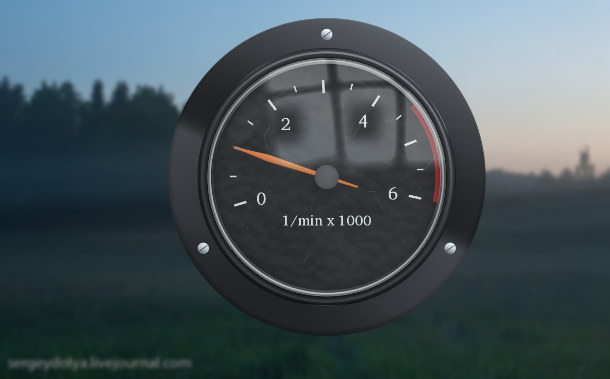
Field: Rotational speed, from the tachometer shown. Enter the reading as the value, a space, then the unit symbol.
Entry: 1000 rpm
